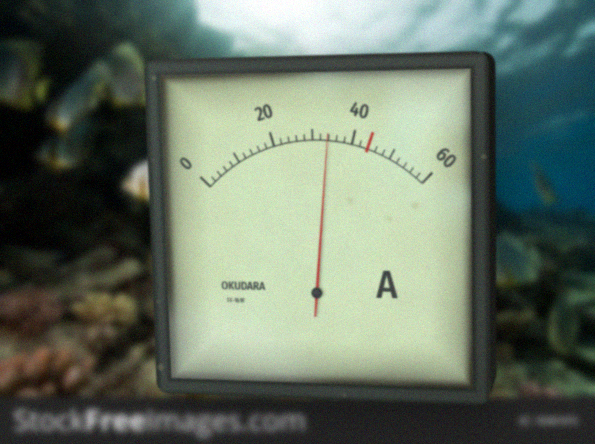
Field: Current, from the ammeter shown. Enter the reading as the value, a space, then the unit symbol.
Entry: 34 A
